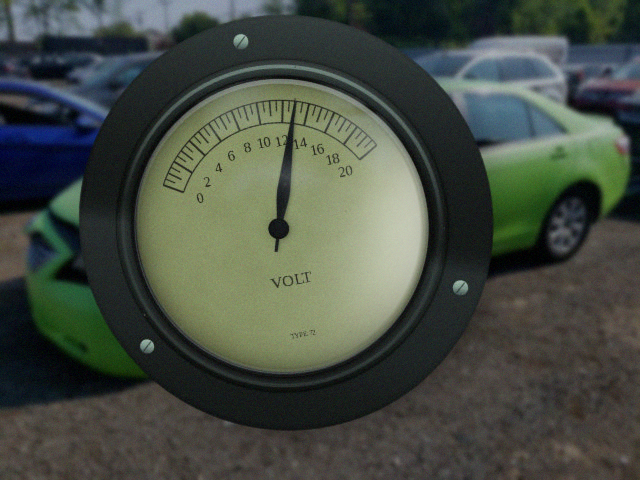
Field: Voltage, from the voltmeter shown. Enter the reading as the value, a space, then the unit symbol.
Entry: 13 V
